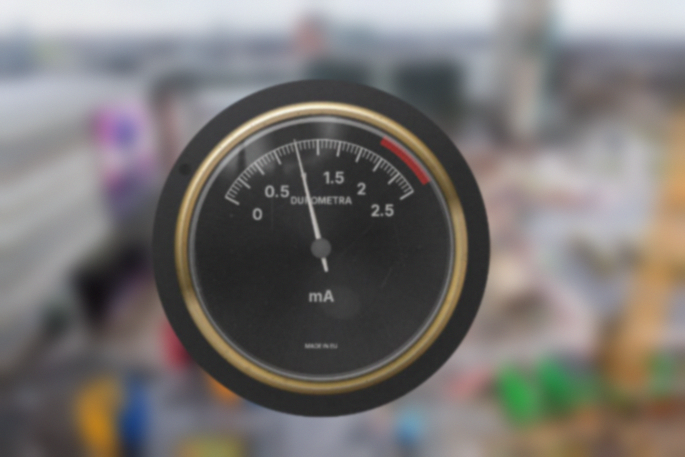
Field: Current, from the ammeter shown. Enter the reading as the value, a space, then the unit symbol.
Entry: 1 mA
